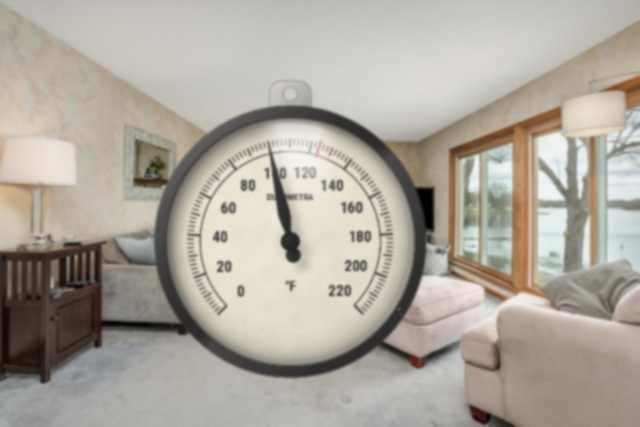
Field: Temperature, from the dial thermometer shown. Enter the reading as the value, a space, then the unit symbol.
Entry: 100 °F
